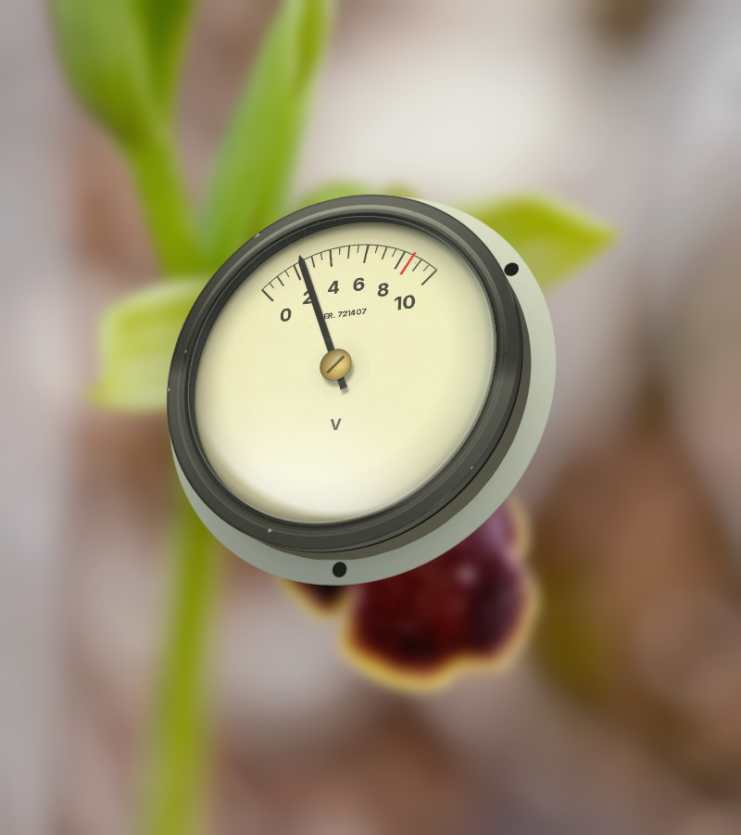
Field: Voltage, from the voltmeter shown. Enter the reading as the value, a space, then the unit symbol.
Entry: 2.5 V
